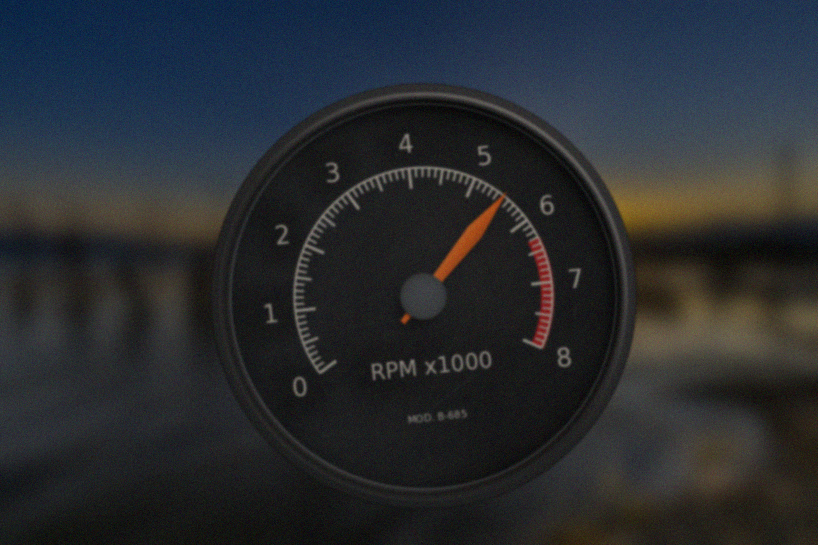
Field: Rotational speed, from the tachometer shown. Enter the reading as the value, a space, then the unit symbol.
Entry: 5500 rpm
